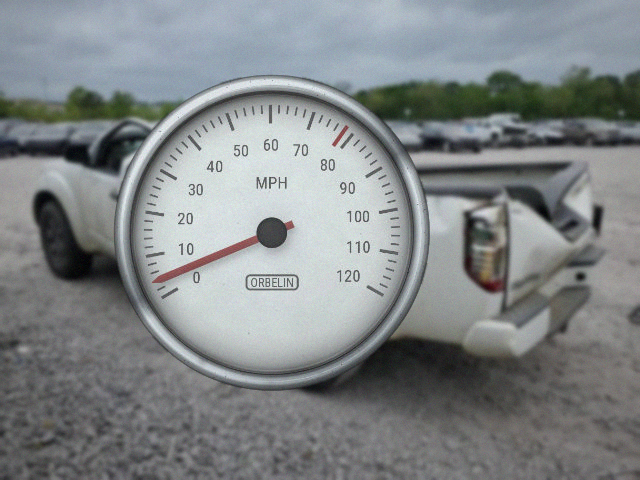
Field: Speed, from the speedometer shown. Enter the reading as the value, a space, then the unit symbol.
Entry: 4 mph
